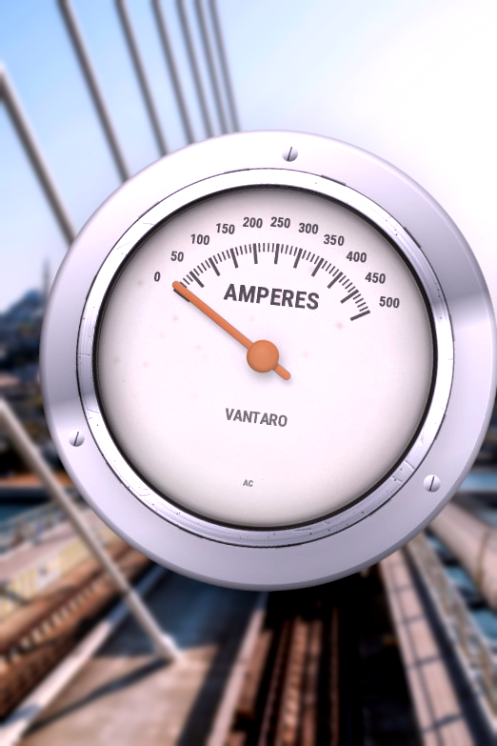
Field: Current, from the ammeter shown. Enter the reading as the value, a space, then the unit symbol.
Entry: 10 A
